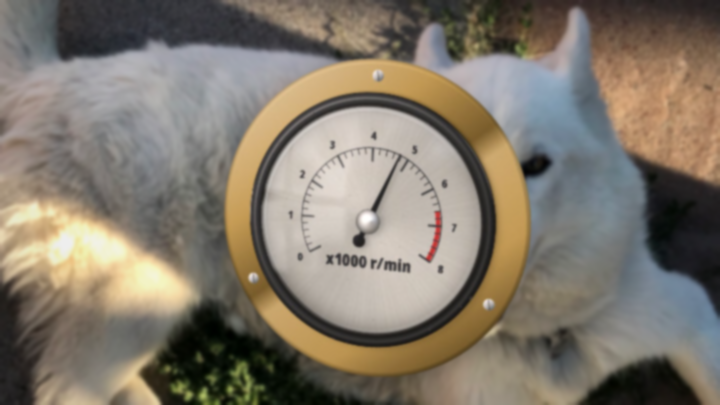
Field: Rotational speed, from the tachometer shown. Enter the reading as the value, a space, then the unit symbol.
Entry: 4800 rpm
